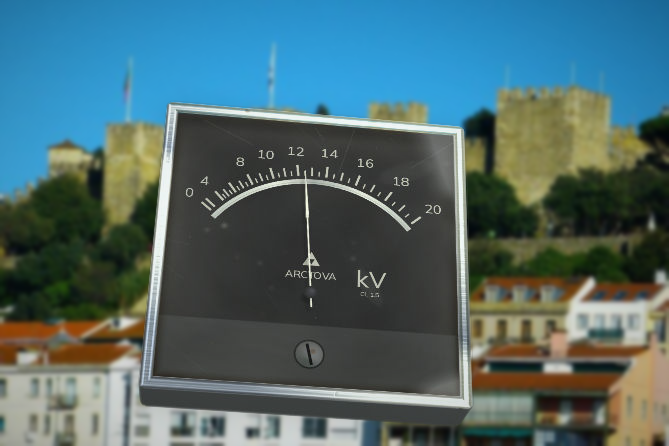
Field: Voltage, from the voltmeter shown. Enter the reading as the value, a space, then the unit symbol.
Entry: 12.5 kV
